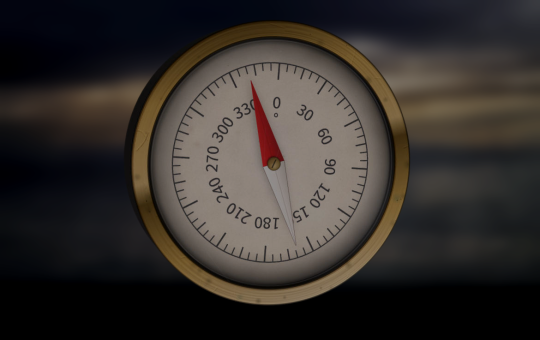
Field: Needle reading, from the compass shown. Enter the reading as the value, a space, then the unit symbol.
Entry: 340 °
